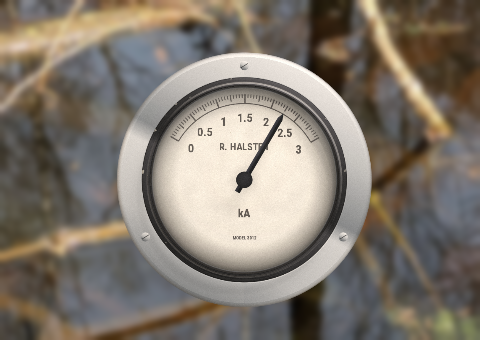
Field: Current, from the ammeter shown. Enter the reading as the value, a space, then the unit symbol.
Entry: 2.25 kA
